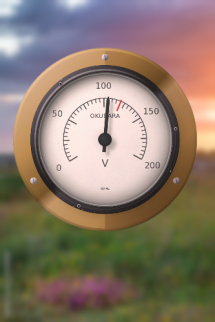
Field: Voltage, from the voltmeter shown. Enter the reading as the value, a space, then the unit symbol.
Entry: 105 V
